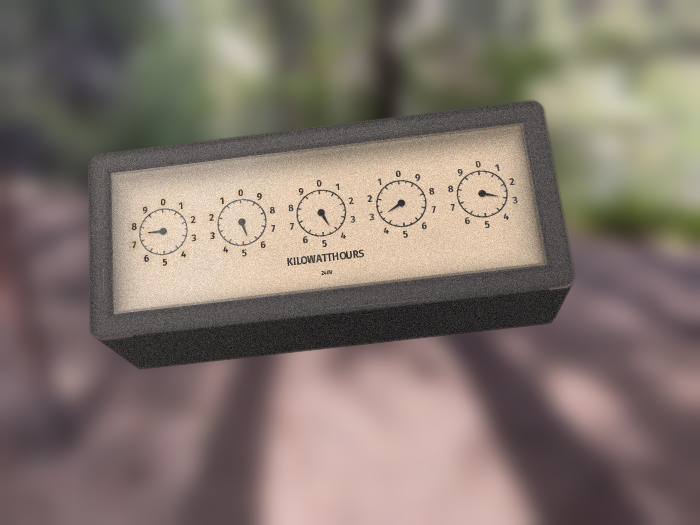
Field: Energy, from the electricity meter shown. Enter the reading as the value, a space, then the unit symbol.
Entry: 75433 kWh
